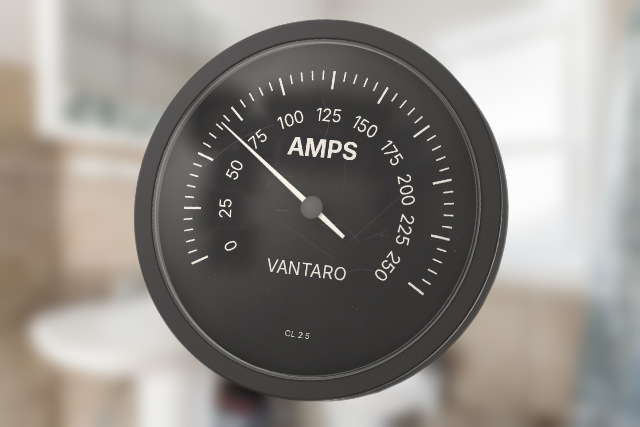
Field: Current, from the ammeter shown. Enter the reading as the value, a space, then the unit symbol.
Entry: 67.5 A
